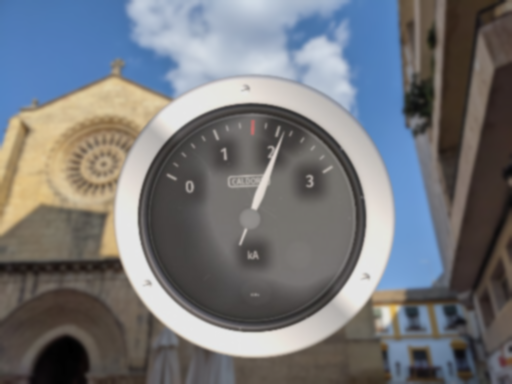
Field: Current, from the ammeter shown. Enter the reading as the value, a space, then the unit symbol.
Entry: 2.1 kA
